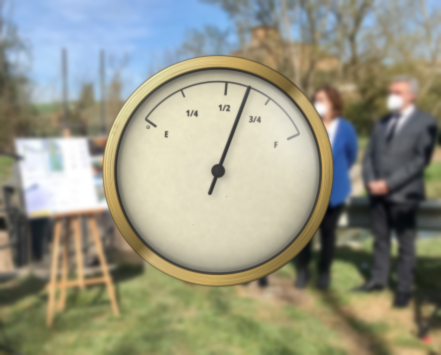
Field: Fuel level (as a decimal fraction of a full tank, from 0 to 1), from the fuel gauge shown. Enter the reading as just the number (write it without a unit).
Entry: 0.625
